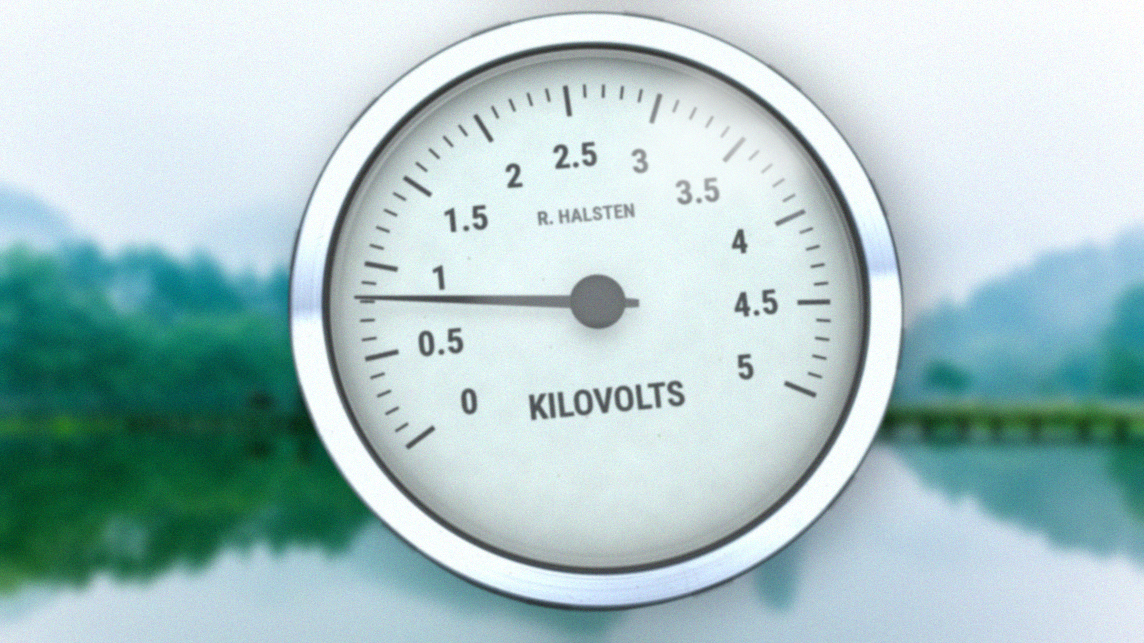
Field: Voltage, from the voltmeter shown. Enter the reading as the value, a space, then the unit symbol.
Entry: 0.8 kV
